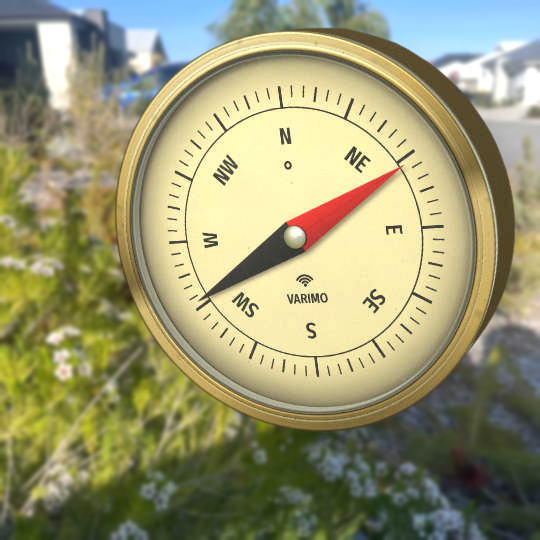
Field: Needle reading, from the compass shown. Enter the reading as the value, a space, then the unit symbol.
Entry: 62.5 °
